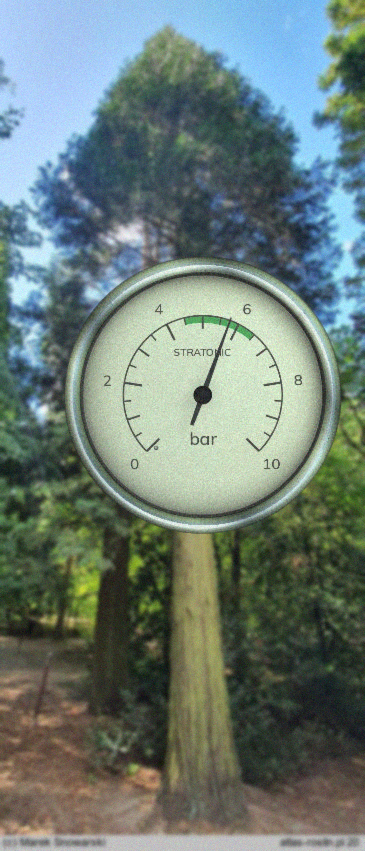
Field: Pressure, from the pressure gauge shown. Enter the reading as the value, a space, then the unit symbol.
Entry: 5.75 bar
